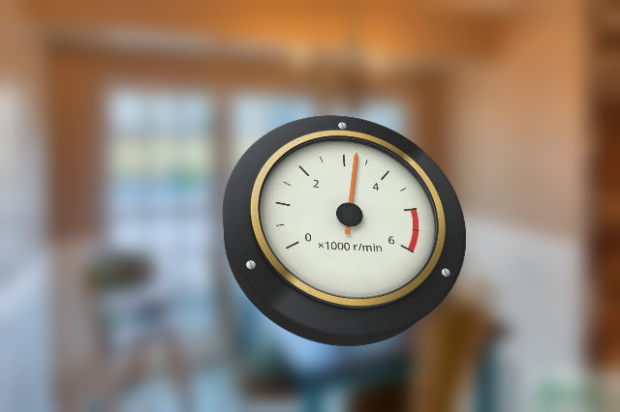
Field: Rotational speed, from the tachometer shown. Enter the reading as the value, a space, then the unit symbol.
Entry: 3250 rpm
